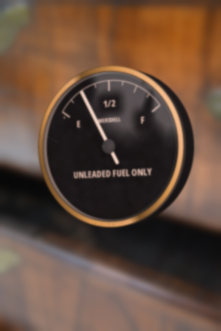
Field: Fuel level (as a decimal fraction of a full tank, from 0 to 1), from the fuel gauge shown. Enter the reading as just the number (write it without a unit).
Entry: 0.25
